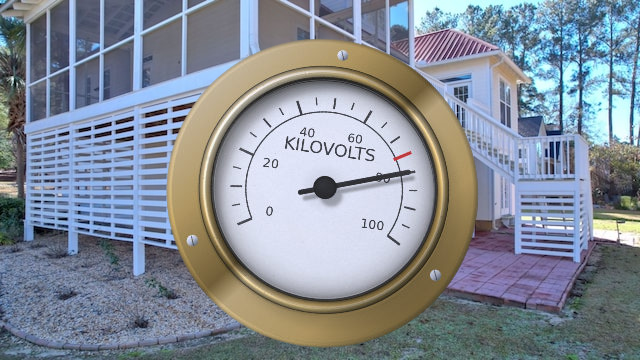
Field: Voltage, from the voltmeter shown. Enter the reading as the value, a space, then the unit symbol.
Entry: 80 kV
